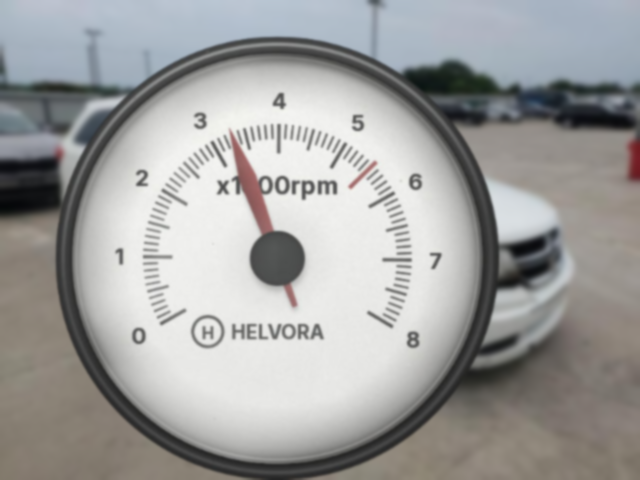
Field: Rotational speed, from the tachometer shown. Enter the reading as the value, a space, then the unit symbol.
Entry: 3300 rpm
